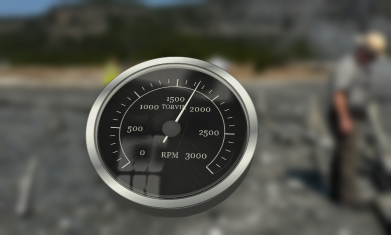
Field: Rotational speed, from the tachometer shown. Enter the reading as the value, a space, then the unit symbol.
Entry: 1750 rpm
